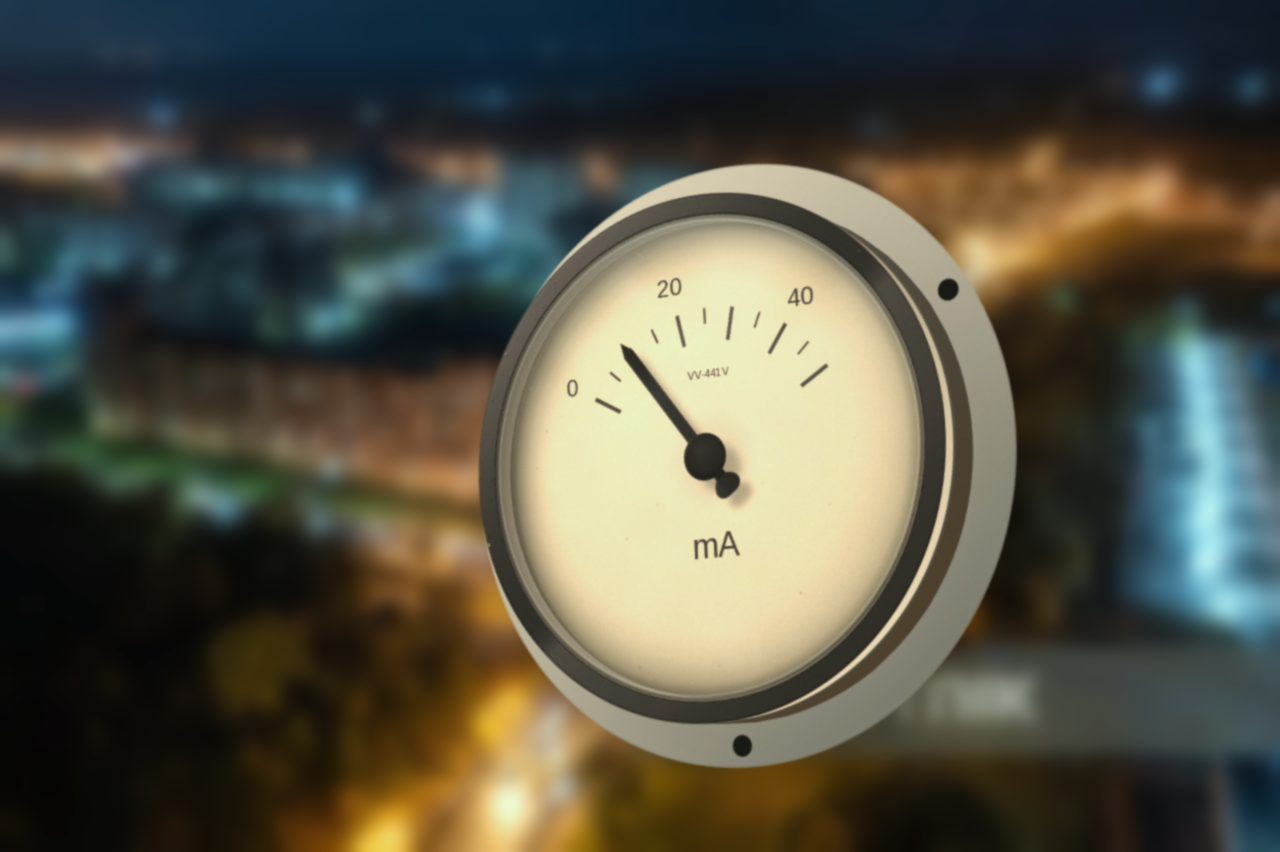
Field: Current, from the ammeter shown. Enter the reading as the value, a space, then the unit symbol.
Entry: 10 mA
